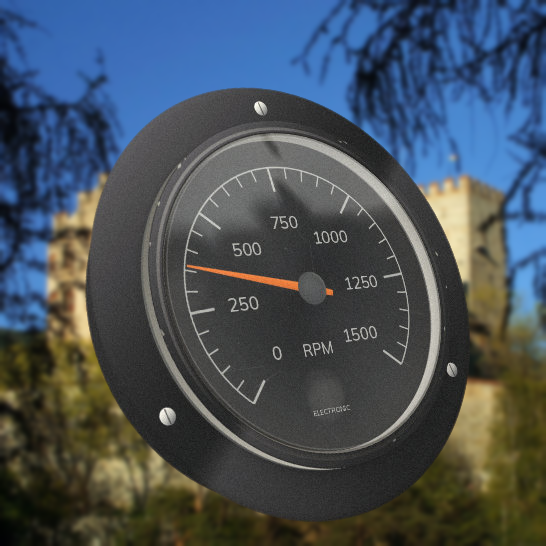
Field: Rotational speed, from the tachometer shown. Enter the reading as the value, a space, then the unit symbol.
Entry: 350 rpm
